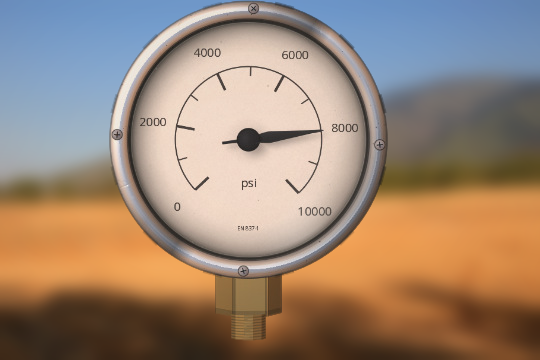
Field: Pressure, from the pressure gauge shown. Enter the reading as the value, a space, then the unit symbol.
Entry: 8000 psi
